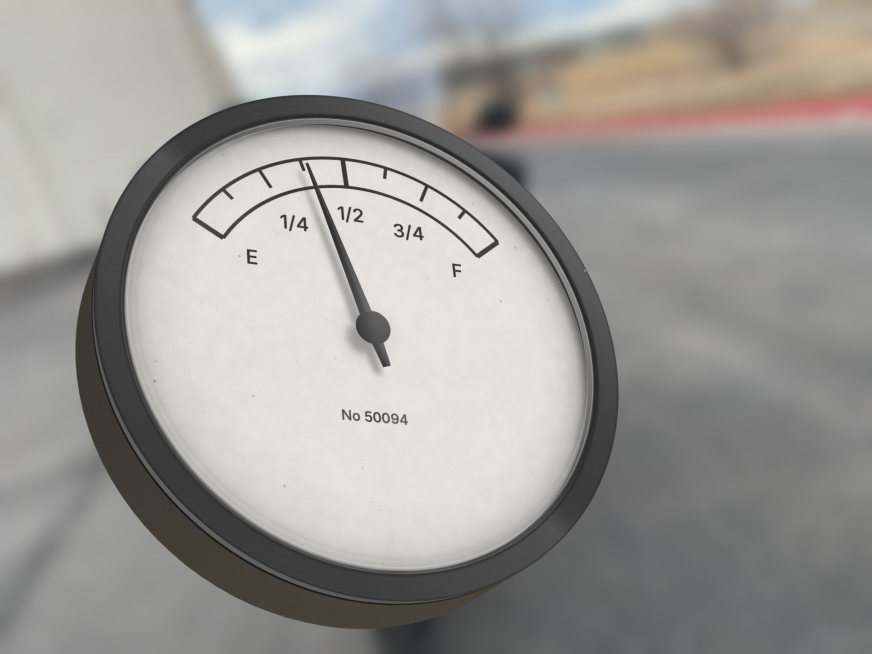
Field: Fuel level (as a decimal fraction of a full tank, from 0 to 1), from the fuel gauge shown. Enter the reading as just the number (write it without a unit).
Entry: 0.375
